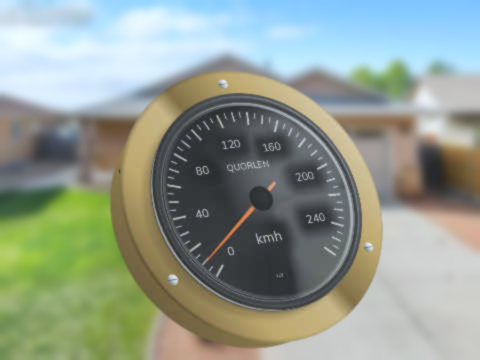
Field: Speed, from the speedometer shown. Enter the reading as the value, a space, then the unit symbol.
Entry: 10 km/h
